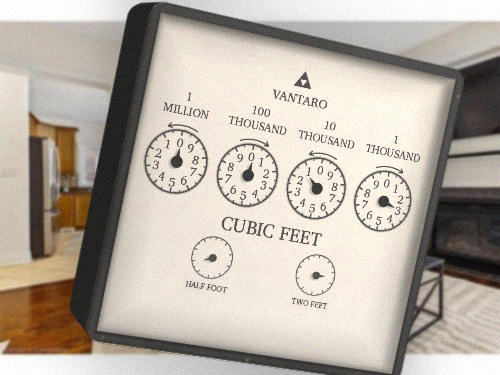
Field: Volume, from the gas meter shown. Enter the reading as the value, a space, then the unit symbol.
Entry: 1300 ft³
